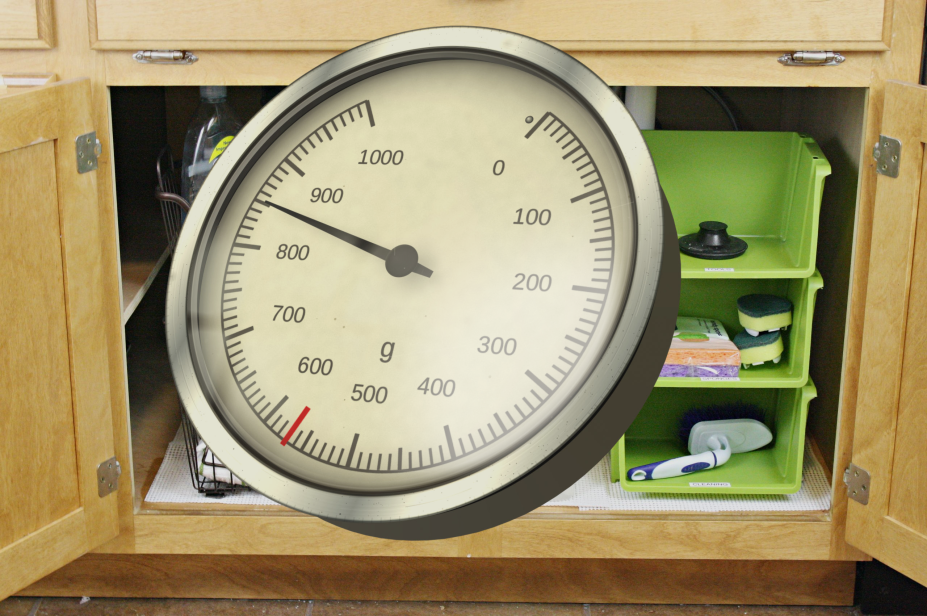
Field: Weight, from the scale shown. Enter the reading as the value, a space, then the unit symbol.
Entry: 850 g
